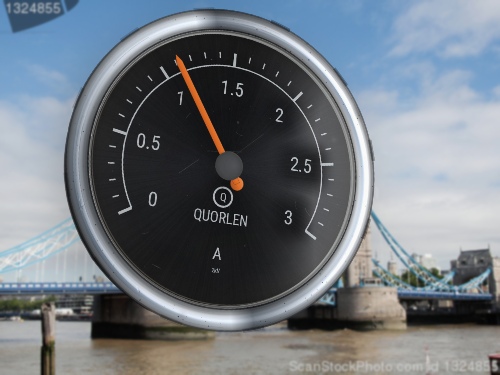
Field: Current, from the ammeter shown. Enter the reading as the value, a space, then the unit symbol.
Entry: 1.1 A
